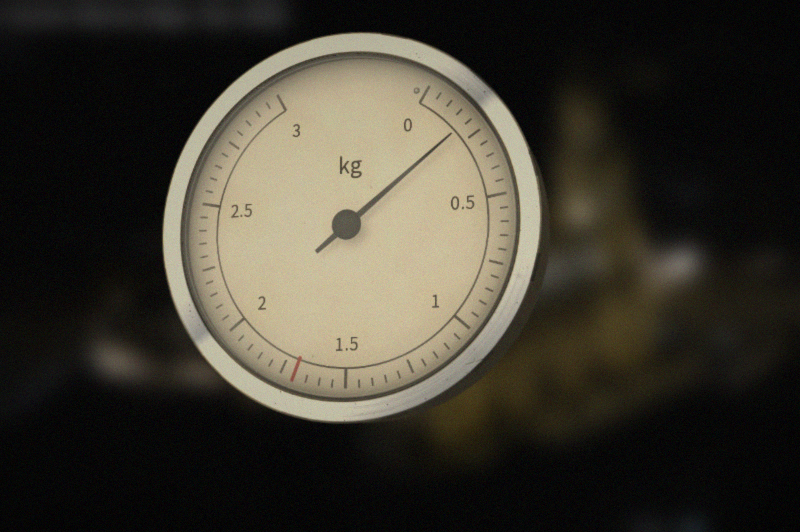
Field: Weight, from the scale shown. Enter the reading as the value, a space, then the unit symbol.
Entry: 0.2 kg
